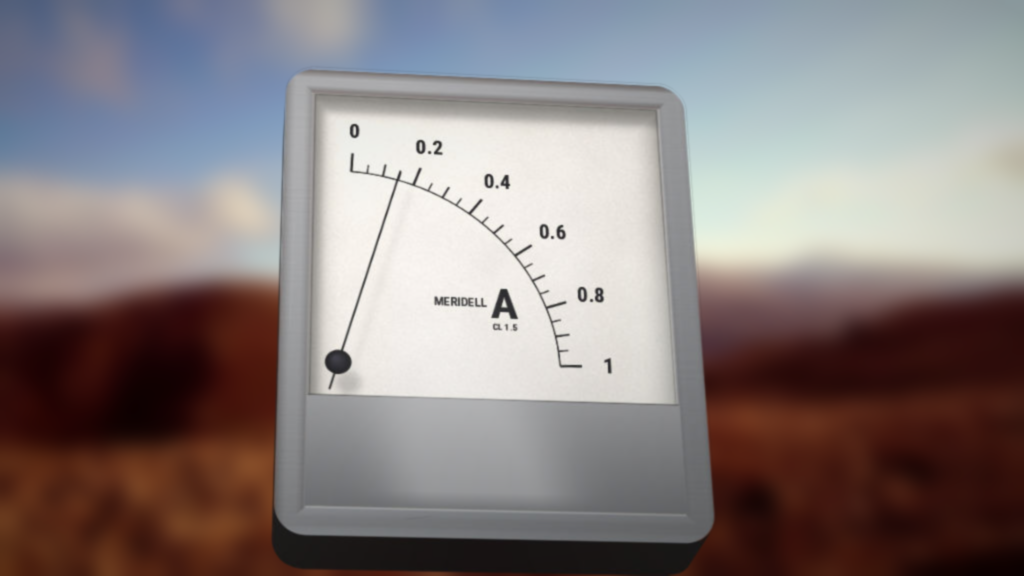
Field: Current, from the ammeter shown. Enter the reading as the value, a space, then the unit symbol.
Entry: 0.15 A
